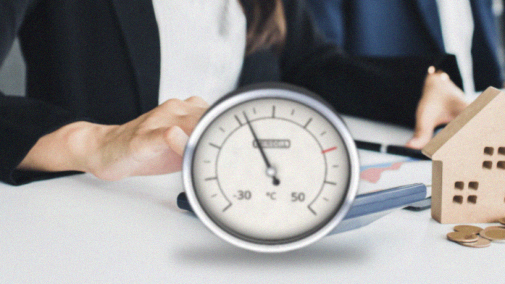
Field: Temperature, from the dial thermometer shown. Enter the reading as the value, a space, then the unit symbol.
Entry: 2.5 °C
